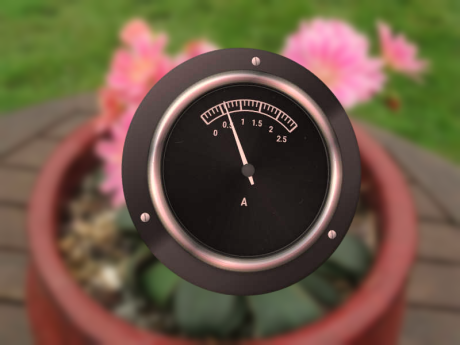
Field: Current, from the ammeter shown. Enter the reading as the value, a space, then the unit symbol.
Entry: 0.6 A
